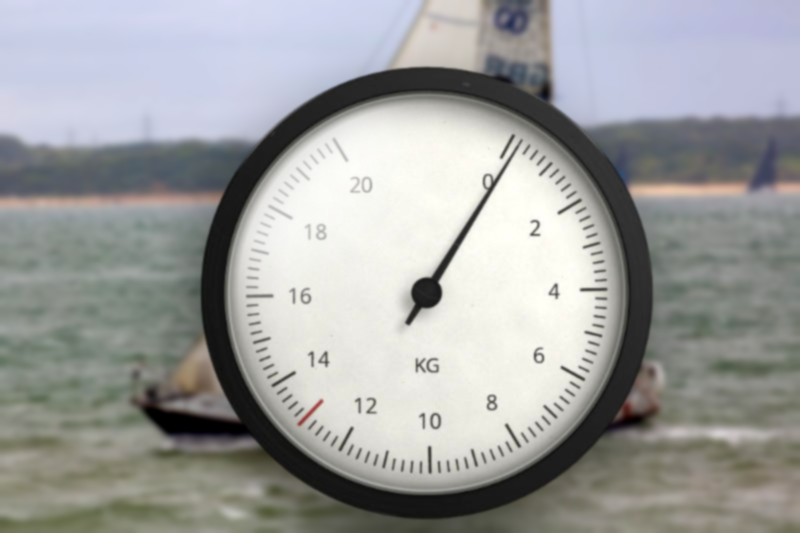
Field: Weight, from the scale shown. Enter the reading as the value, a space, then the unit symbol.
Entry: 0.2 kg
